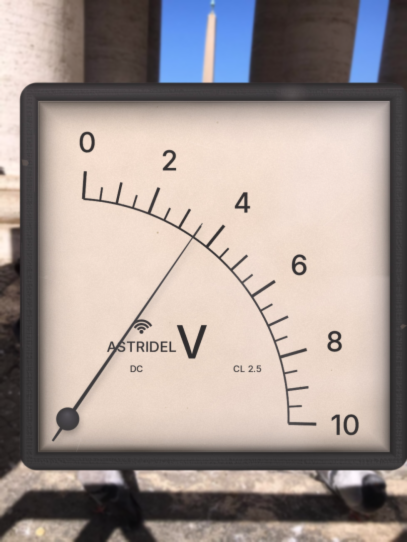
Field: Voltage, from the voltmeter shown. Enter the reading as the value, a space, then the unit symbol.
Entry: 3.5 V
